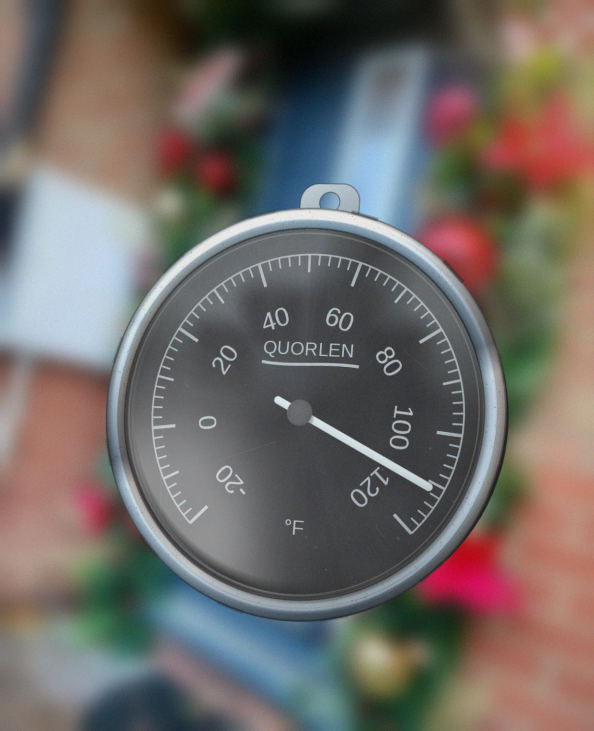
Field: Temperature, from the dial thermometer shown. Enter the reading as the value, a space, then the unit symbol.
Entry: 111 °F
